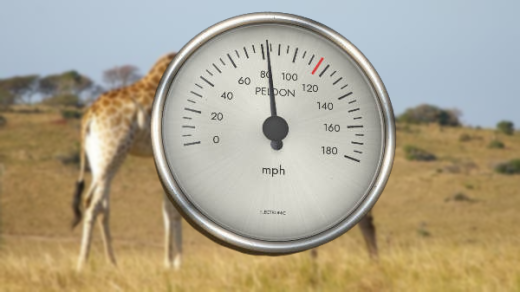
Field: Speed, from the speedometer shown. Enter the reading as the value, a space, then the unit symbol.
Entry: 82.5 mph
